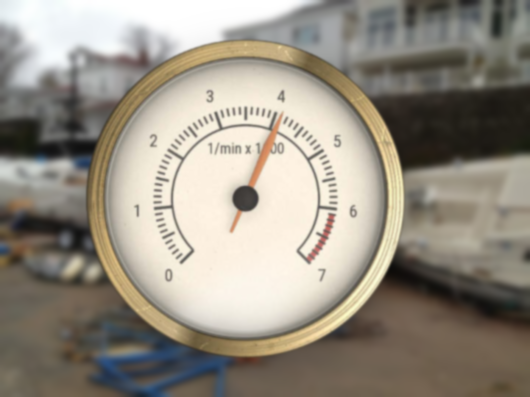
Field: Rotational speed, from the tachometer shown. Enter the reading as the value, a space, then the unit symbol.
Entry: 4100 rpm
